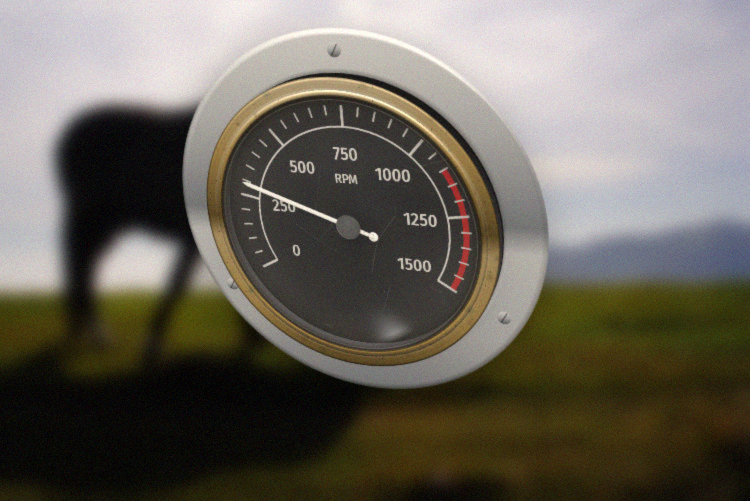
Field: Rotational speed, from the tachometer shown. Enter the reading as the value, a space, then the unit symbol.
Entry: 300 rpm
